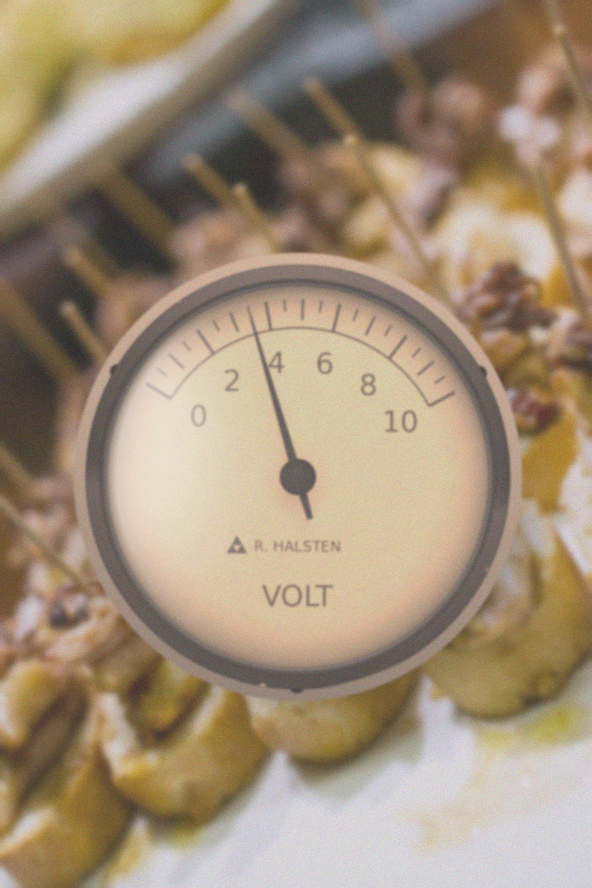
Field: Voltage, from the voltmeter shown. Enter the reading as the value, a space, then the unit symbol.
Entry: 3.5 V
